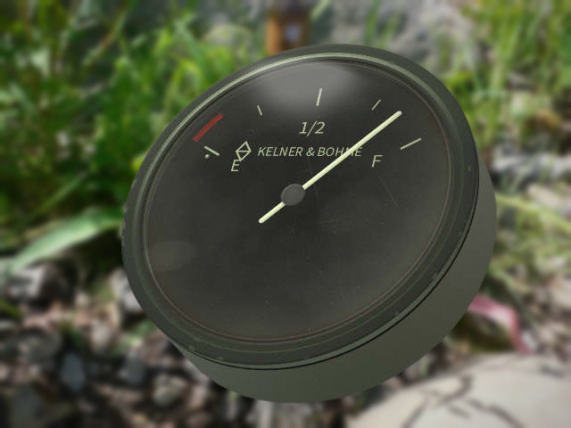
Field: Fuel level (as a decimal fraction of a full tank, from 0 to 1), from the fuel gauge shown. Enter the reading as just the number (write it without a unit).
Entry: 0.875
